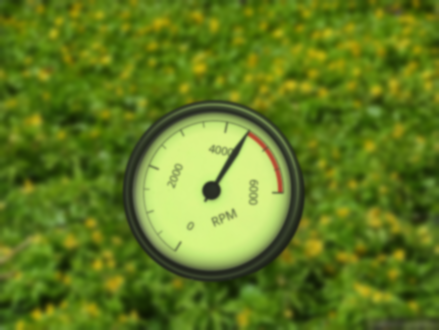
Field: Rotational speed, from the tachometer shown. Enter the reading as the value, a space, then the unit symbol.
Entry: 4500 rpm
